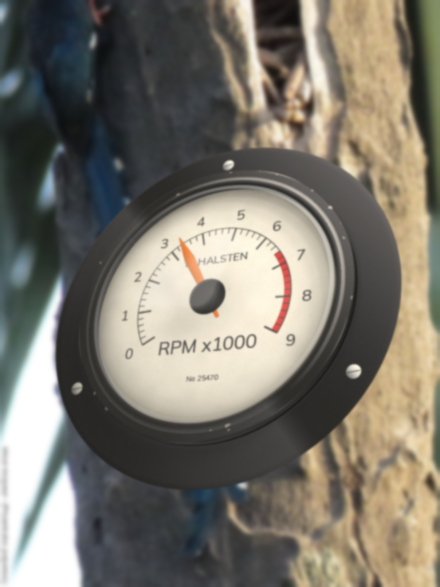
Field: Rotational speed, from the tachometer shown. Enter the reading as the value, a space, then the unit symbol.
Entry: 3400 rpm
